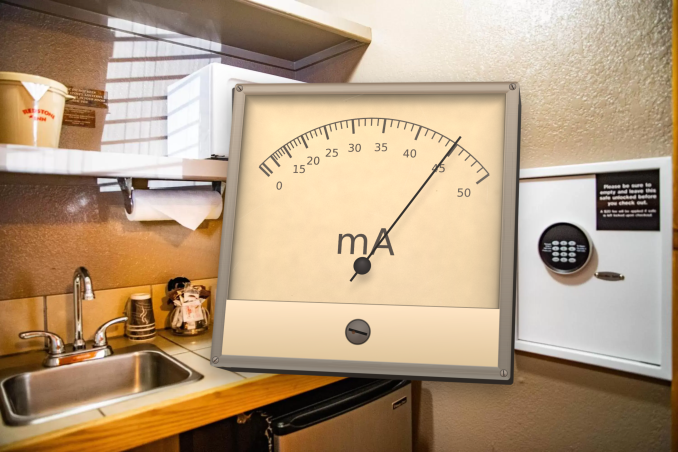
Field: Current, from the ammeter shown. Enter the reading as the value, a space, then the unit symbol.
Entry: 45 mA
